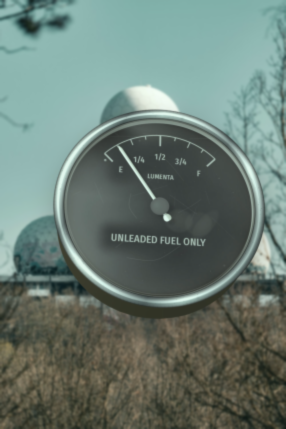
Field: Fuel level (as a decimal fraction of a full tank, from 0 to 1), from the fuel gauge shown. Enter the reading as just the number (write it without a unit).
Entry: 0.125
